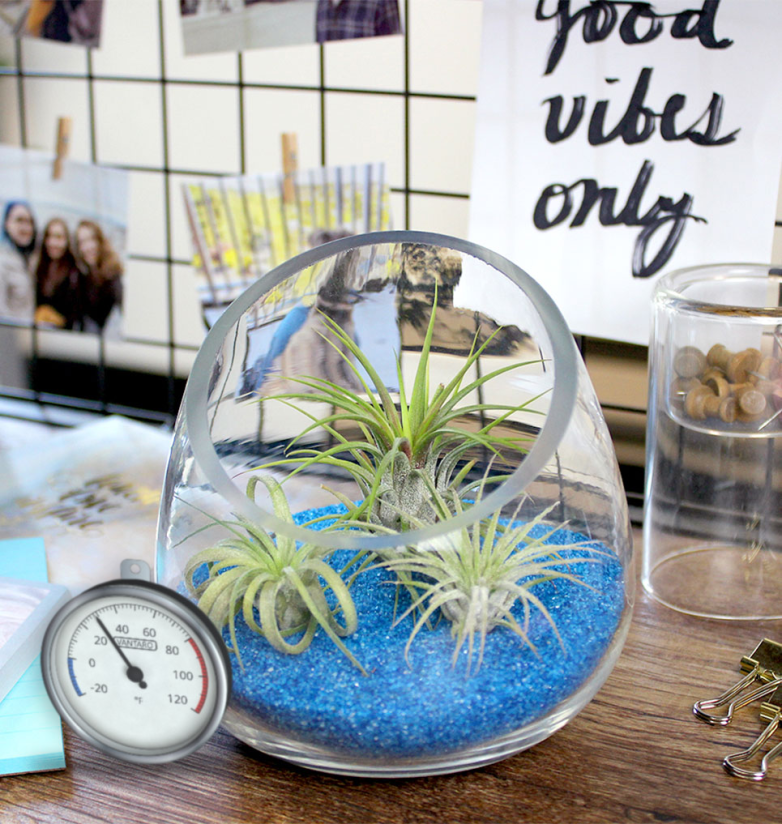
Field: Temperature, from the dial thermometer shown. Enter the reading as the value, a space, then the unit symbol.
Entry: 30 °F
